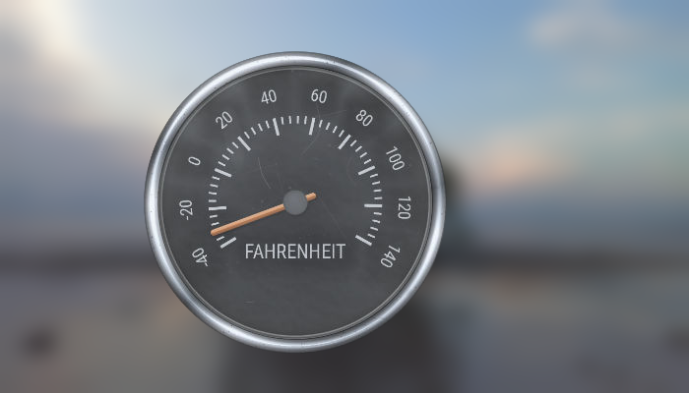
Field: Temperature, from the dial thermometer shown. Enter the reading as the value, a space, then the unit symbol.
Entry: -32 °F
